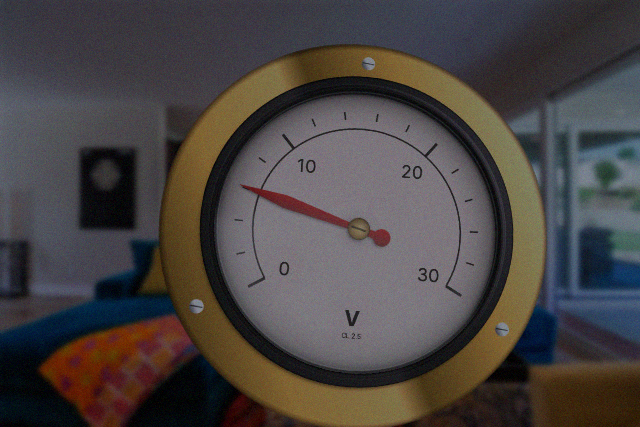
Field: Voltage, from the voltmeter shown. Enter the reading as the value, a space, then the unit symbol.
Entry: 6 V
